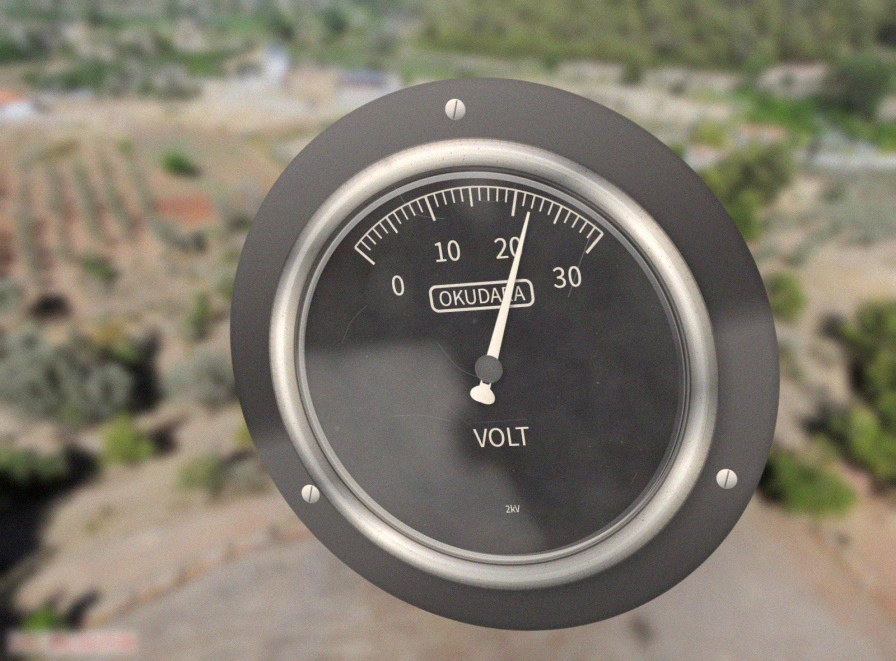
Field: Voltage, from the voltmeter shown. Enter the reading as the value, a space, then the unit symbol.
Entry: 22 V
